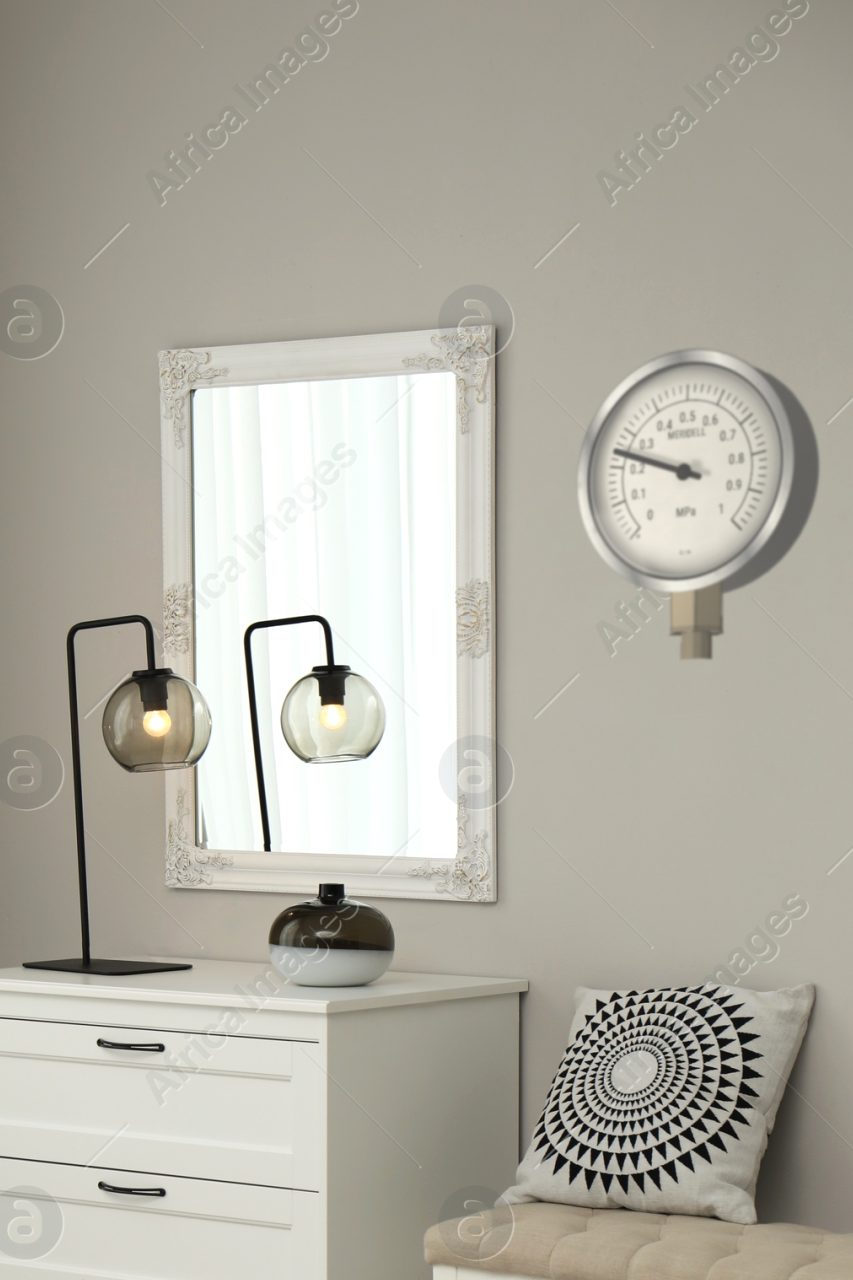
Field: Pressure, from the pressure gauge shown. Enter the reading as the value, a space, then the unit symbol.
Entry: 0.24 MPa
